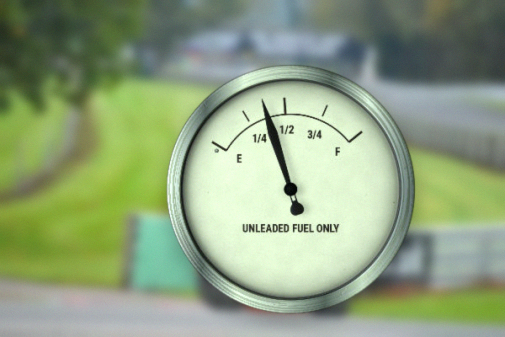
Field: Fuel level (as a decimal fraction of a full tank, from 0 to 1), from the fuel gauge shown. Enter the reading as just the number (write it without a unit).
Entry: 0.375
